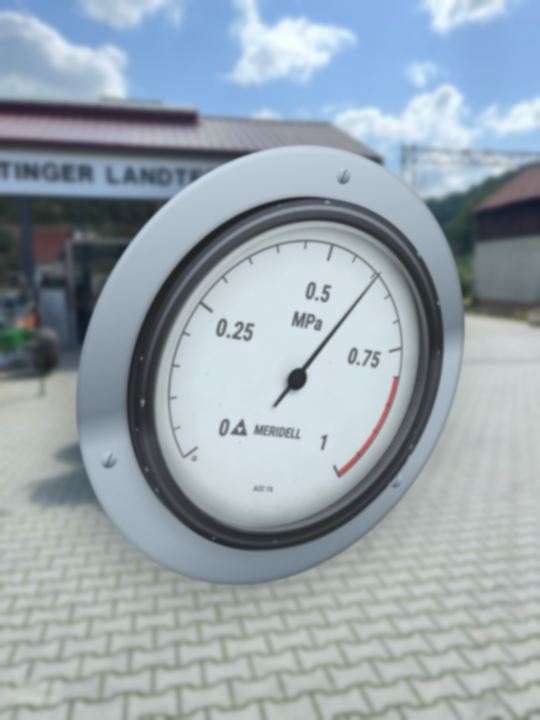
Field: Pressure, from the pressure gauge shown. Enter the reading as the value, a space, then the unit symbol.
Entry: 0.6 MPa
